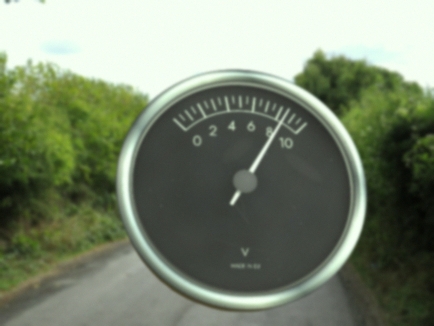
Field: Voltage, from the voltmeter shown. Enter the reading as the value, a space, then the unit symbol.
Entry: 8.5 V
